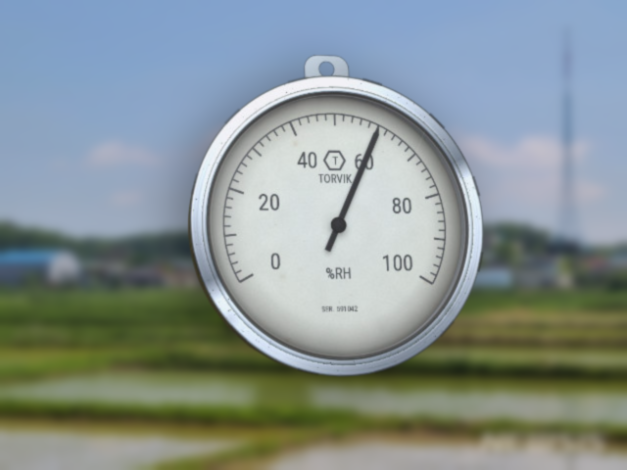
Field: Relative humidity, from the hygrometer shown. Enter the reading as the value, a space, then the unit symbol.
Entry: 60 %
